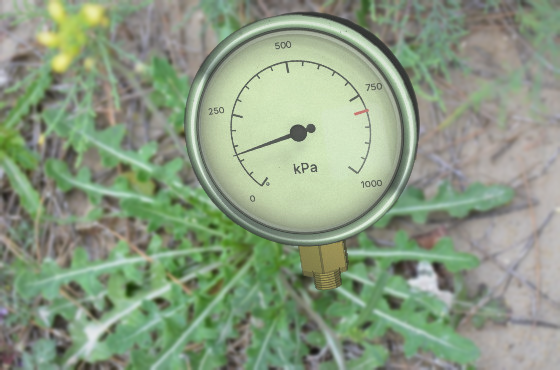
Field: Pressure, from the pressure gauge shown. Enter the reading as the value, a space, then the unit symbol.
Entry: 125 kPa
